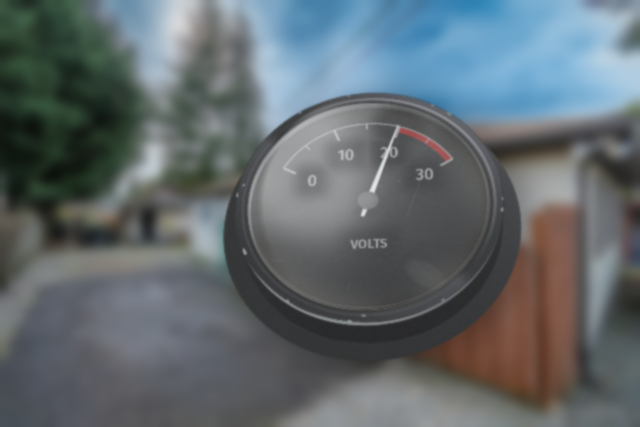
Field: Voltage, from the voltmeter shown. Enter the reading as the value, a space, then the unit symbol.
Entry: 20 V
